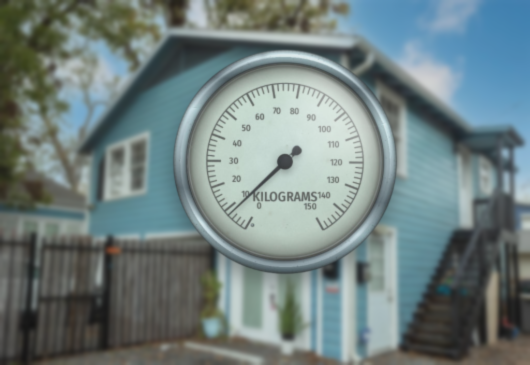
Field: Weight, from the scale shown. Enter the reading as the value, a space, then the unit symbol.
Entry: 8 kg
